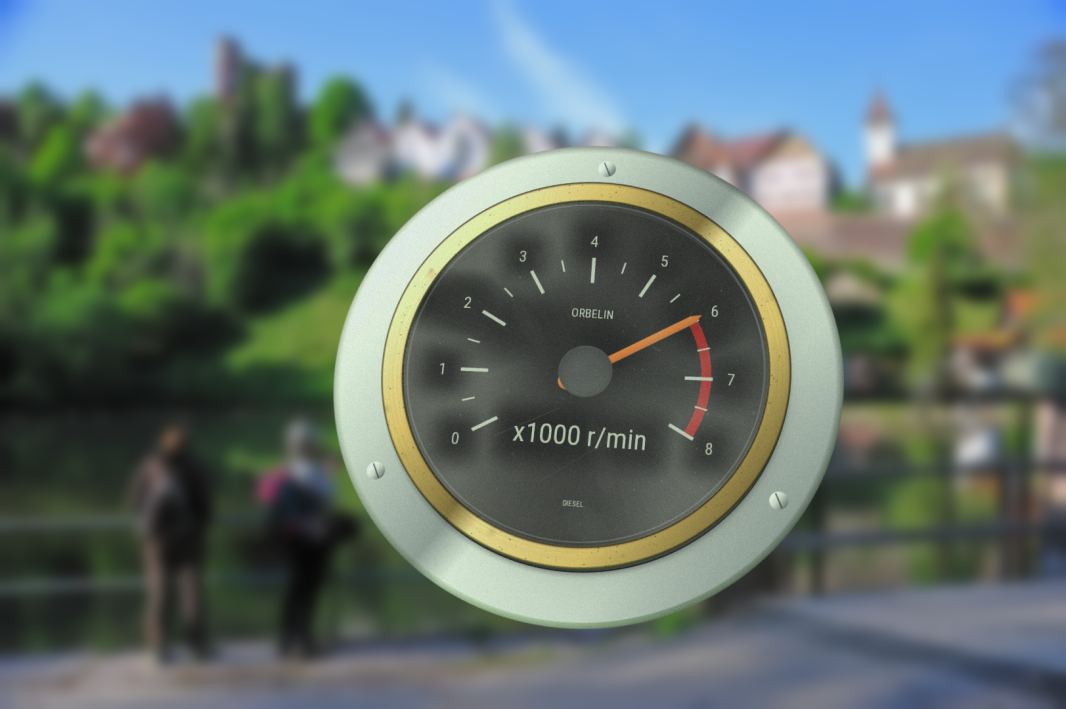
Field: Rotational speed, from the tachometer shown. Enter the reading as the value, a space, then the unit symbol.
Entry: 6000 rpm
